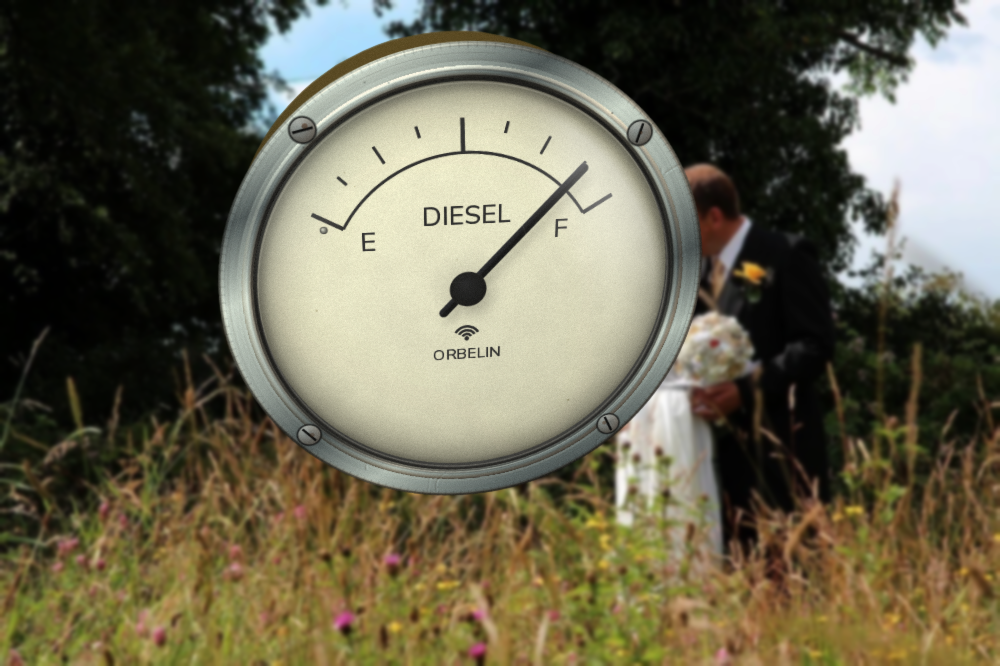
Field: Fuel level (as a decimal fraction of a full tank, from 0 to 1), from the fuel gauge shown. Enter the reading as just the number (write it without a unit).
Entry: 0.875
